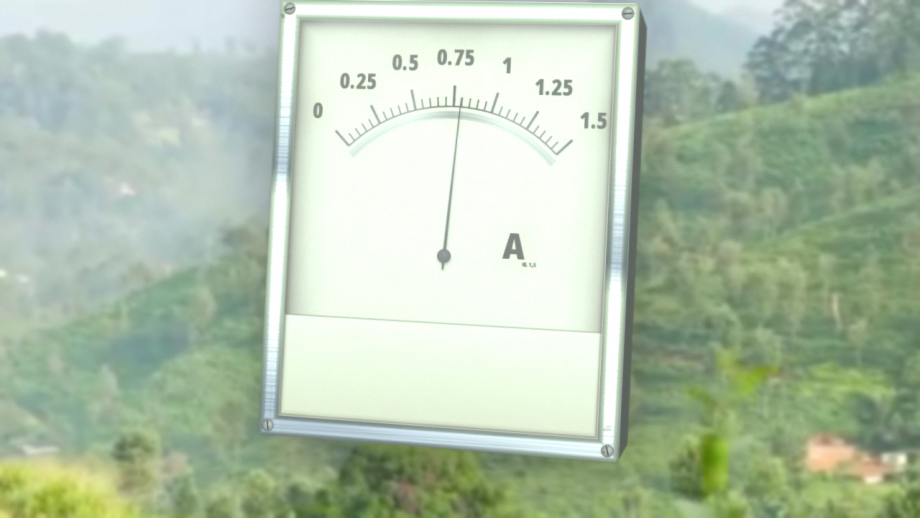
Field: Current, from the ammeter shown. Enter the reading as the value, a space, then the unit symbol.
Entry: 0.8 A
